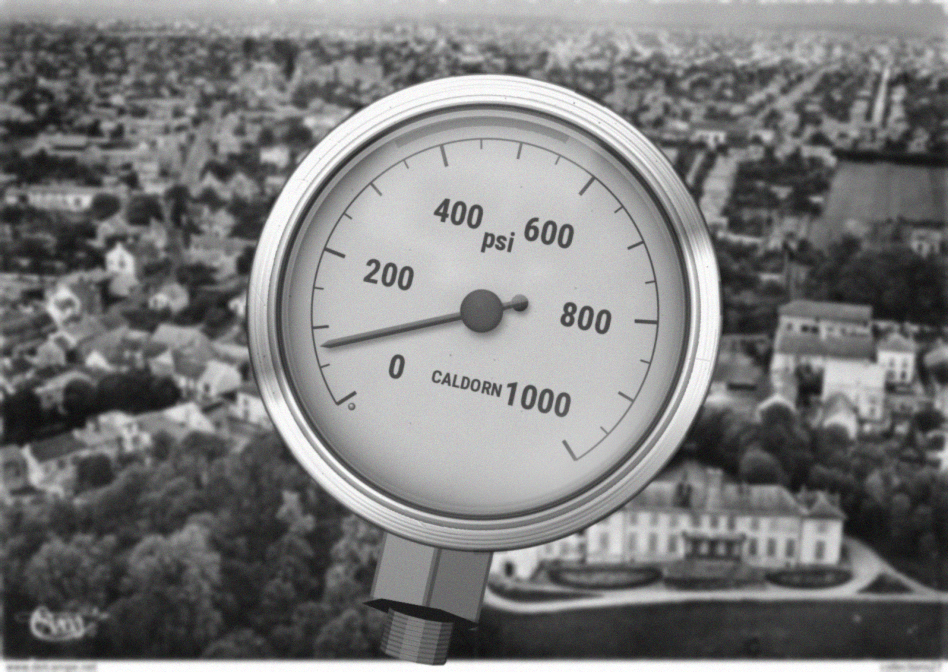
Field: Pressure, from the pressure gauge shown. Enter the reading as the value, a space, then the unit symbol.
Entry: 75 psi
